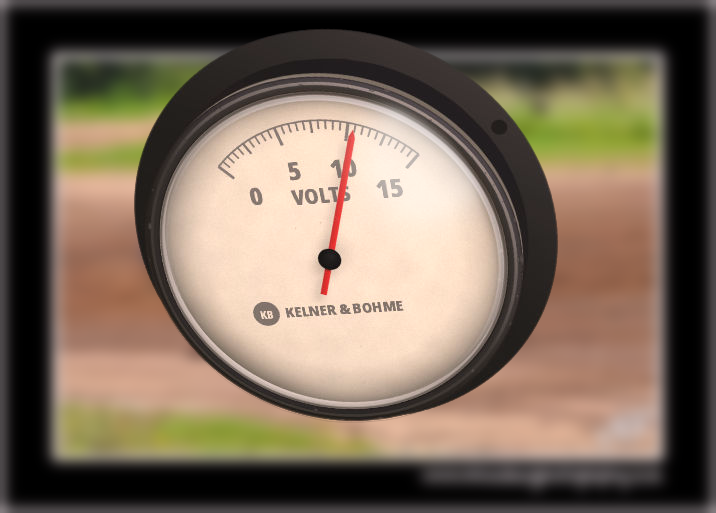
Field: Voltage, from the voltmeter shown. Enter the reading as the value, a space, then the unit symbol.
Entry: 10.5 V
